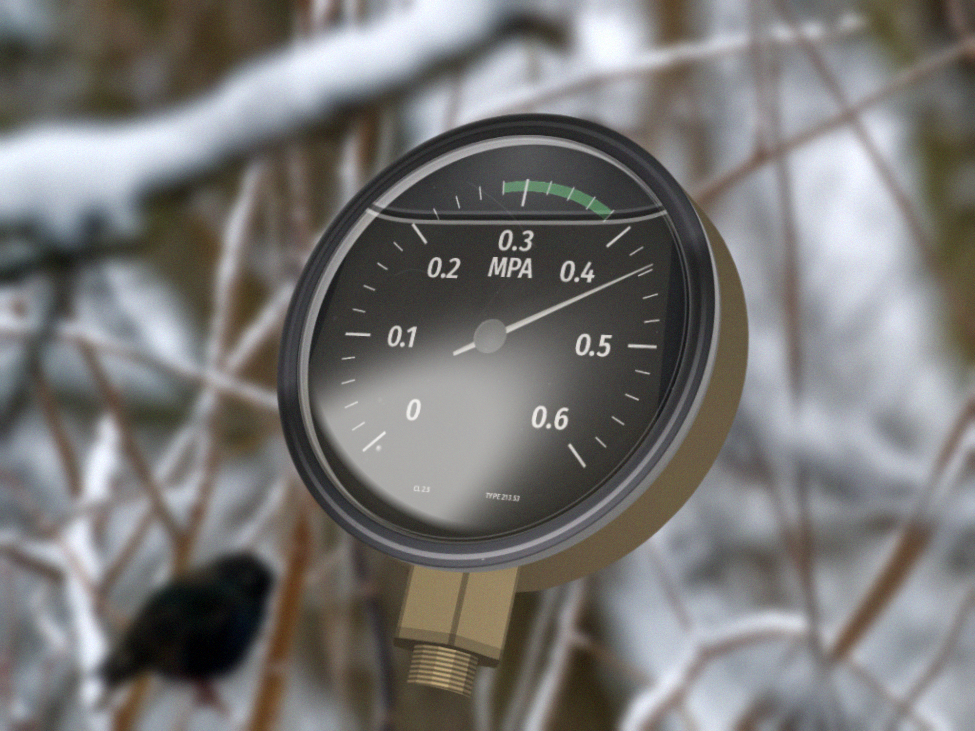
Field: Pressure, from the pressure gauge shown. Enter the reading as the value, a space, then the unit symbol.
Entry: 0.44 MPa
